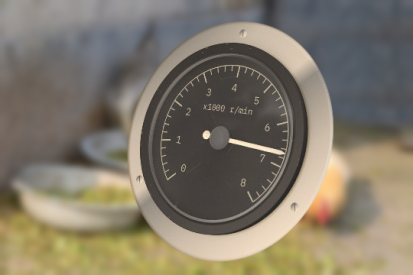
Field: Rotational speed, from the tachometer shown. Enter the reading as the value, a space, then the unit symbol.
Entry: 6700 rpm
